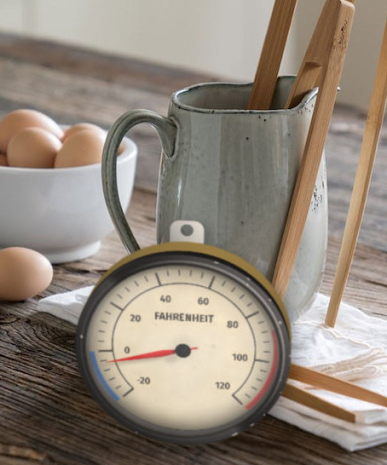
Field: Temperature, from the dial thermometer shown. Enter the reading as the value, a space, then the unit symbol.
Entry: -4 °F
